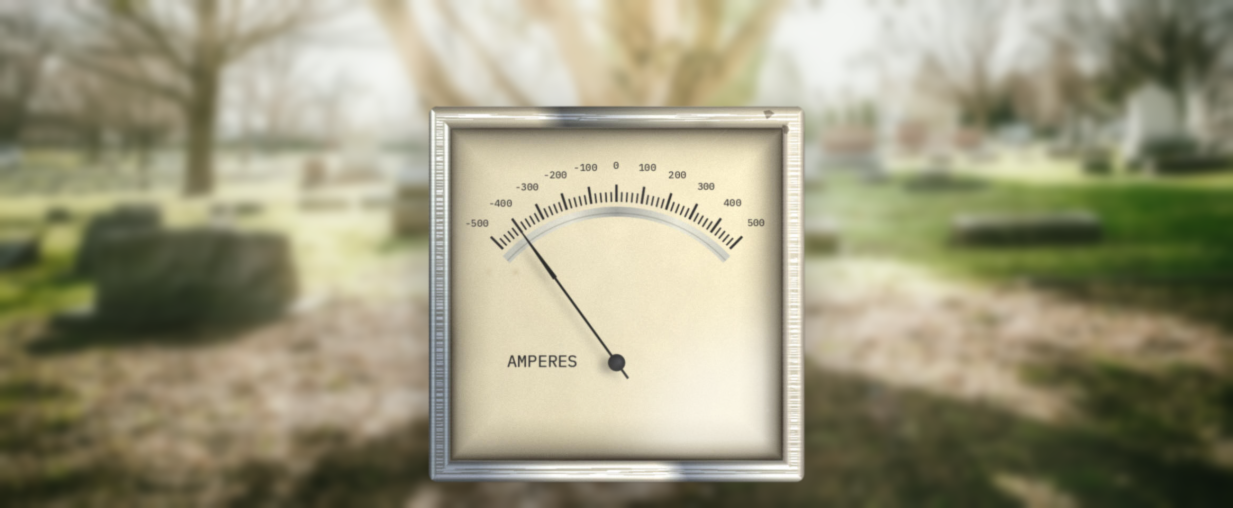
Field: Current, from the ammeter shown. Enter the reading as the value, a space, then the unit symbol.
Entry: -400 A
